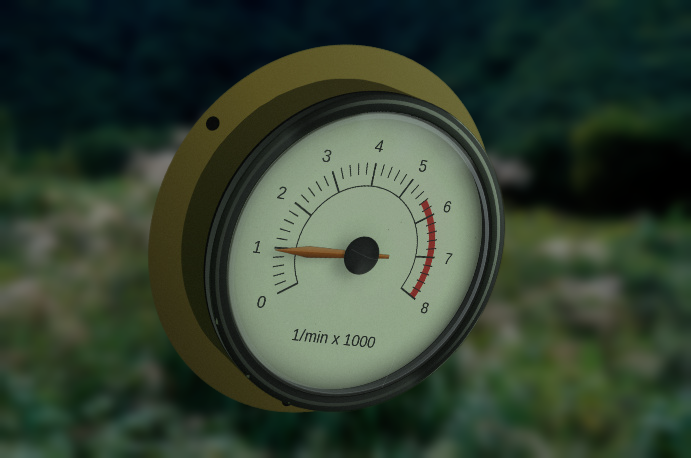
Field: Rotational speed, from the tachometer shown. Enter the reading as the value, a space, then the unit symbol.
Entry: 1000 rpm
